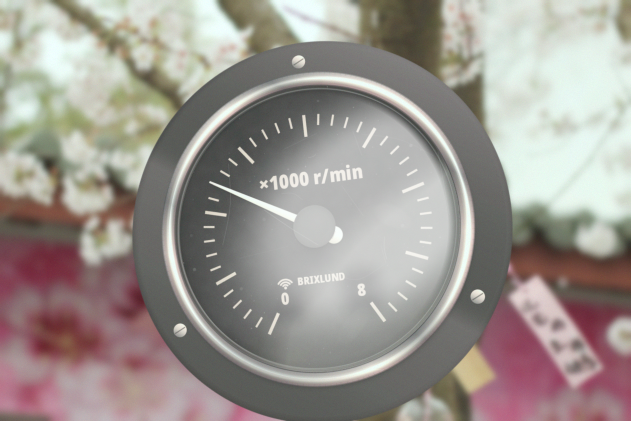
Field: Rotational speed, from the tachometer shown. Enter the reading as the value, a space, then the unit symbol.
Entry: 2400 rpm
